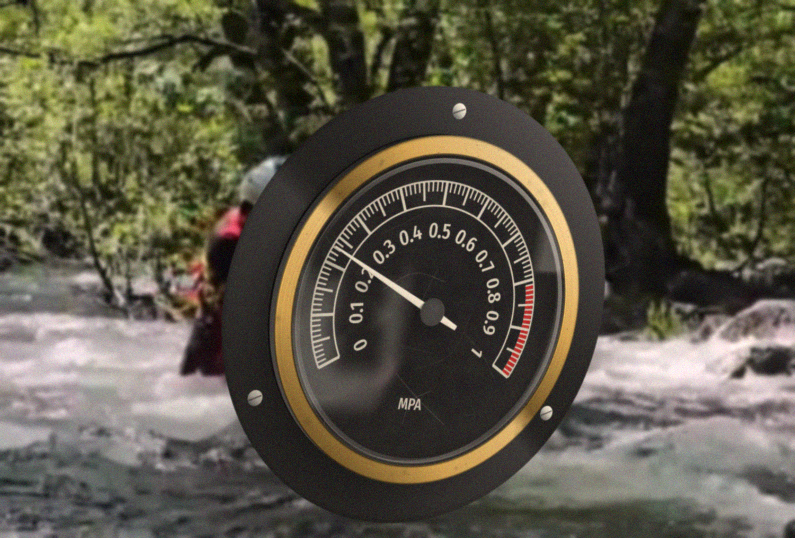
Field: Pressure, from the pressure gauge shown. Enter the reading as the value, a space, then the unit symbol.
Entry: 0.23 MPa
